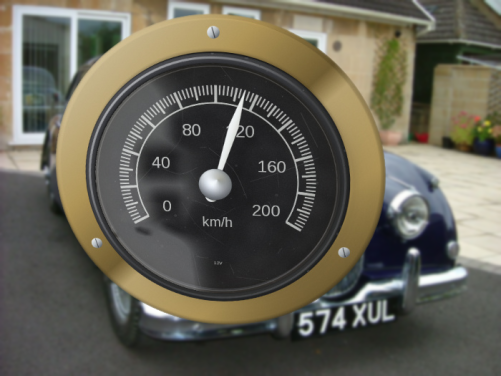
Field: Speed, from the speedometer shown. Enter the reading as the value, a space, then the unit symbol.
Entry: 114 km/h
